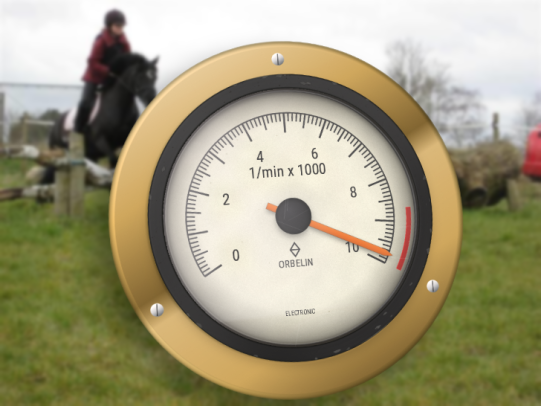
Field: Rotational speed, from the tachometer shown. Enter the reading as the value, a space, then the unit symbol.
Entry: 9800 rpm
